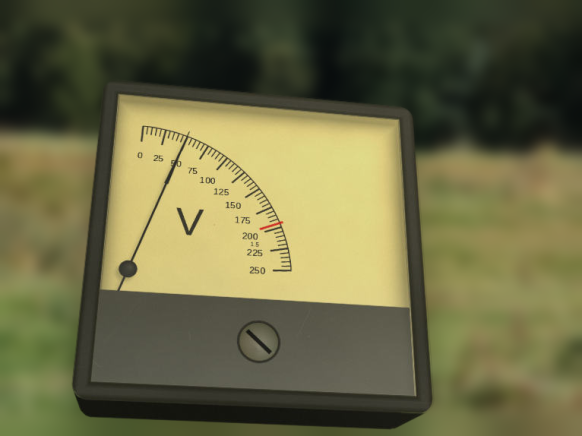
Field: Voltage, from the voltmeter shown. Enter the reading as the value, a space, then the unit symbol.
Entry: 50 V
